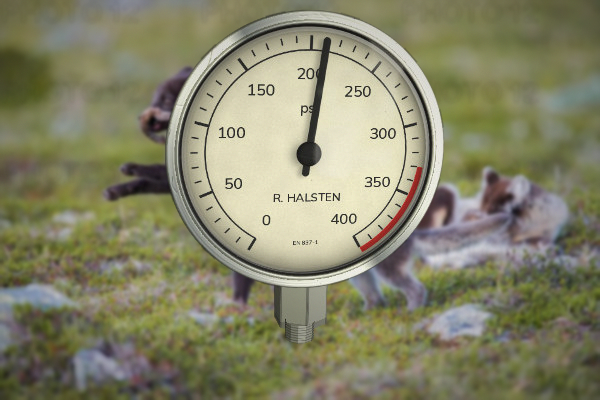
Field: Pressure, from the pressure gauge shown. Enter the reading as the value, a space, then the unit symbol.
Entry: 210 psi
